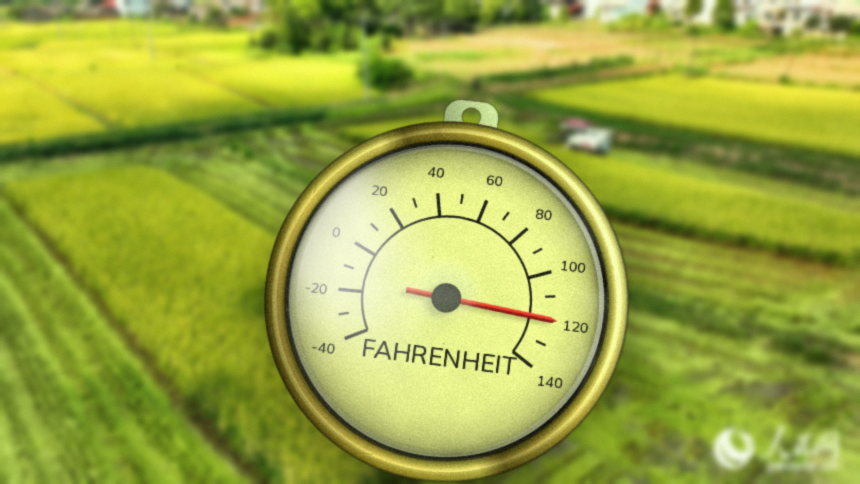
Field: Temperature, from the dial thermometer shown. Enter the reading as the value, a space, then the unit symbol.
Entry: 120 °F
